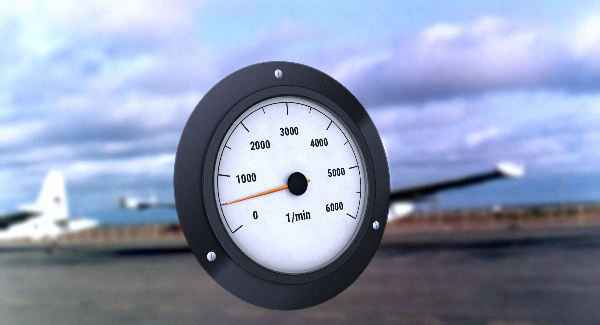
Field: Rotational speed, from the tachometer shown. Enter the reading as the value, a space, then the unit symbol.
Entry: 500 rpm
